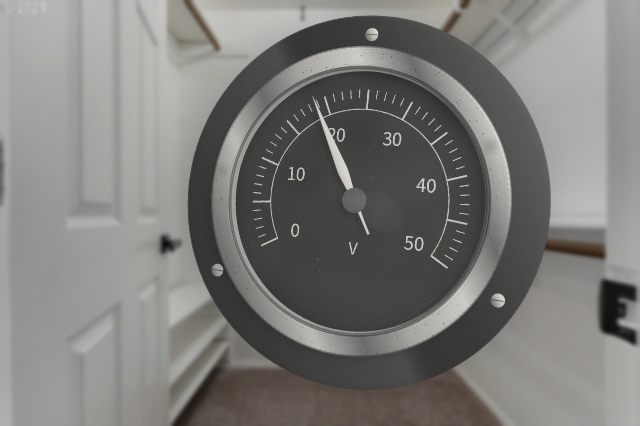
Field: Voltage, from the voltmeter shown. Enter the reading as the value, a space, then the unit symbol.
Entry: 19 V
